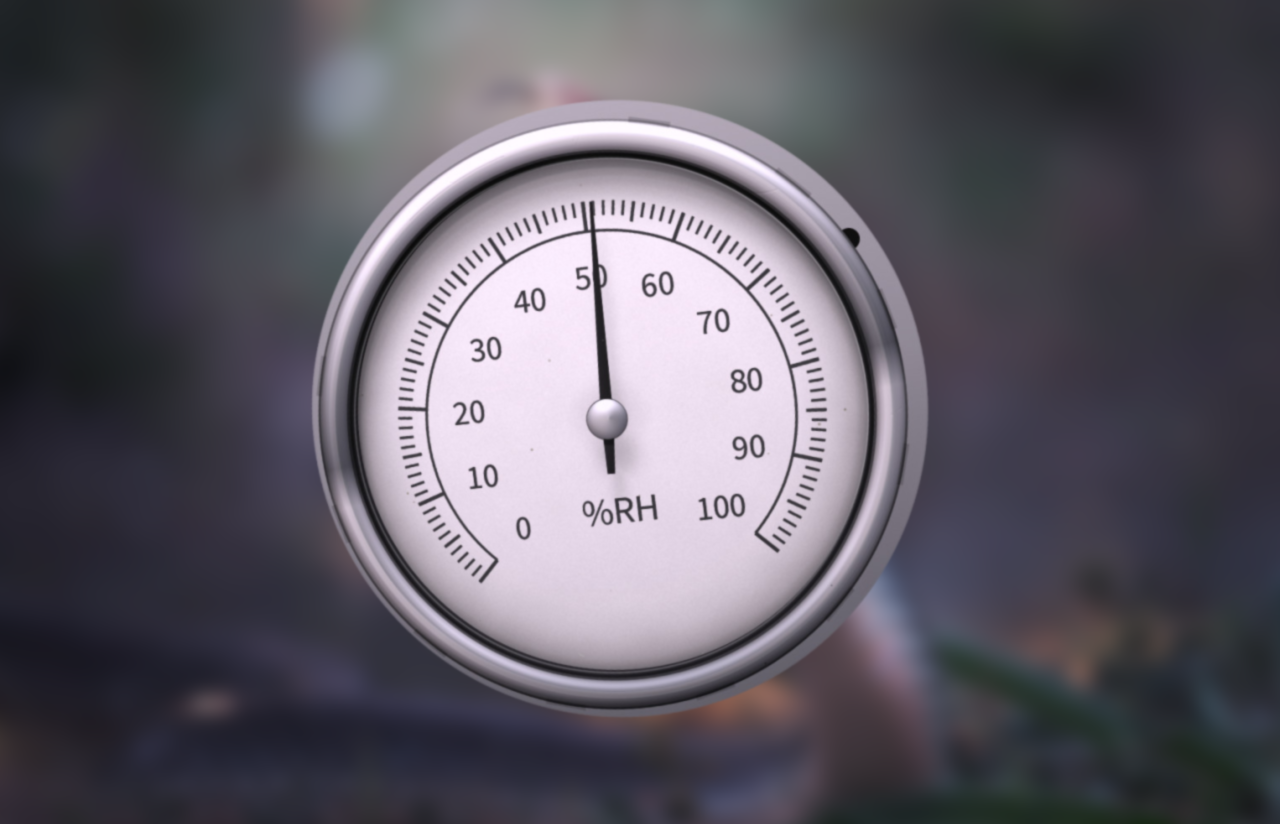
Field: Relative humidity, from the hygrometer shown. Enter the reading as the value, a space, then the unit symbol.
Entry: 51 %
